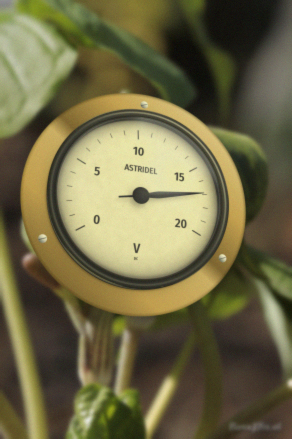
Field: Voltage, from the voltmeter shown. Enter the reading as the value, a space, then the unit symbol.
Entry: 17 V
